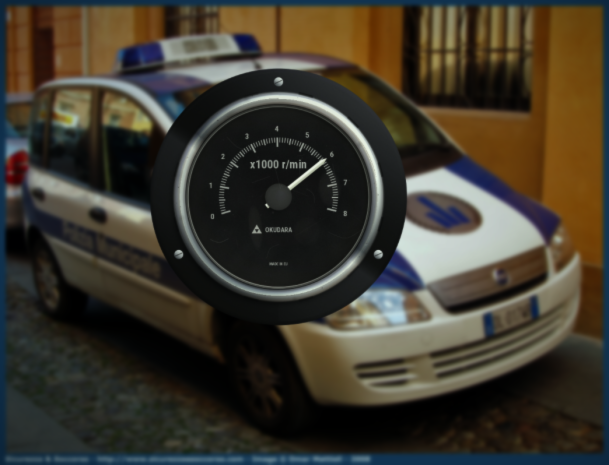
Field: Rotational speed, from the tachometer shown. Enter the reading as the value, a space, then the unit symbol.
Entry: 6000 rpm
